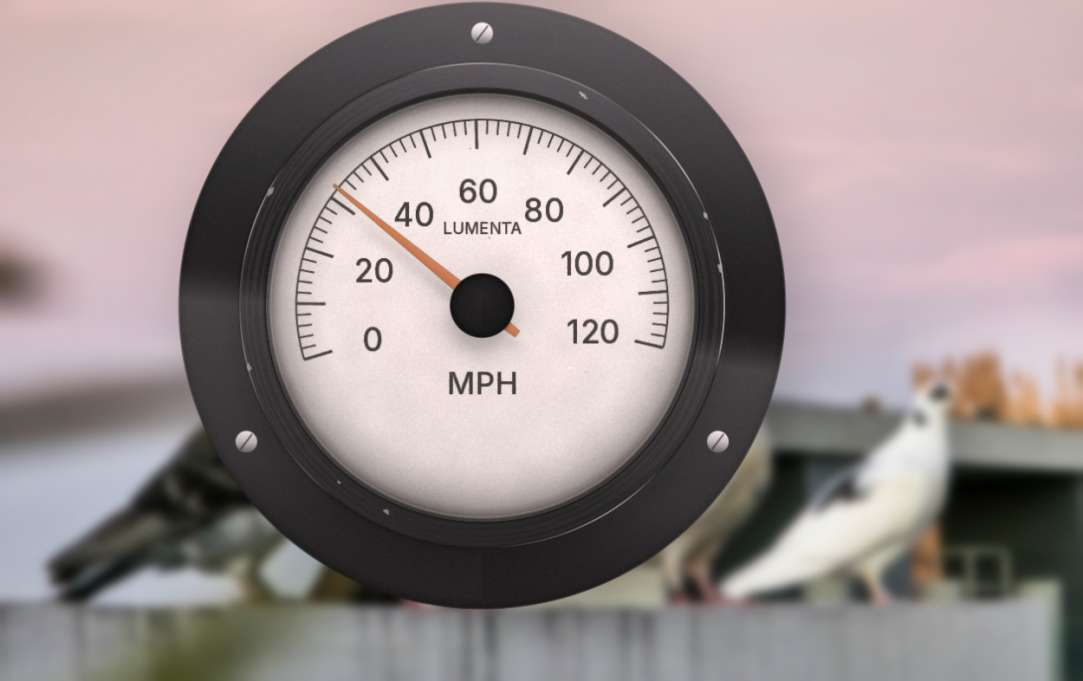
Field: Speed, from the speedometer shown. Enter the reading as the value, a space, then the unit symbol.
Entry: 32 mph
